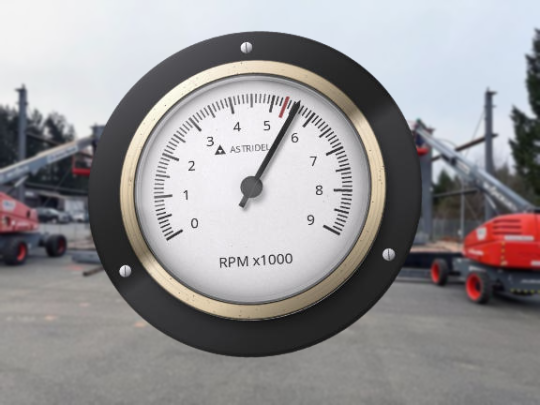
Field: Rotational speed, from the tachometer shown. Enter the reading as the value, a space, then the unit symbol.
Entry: 5600 rpm
